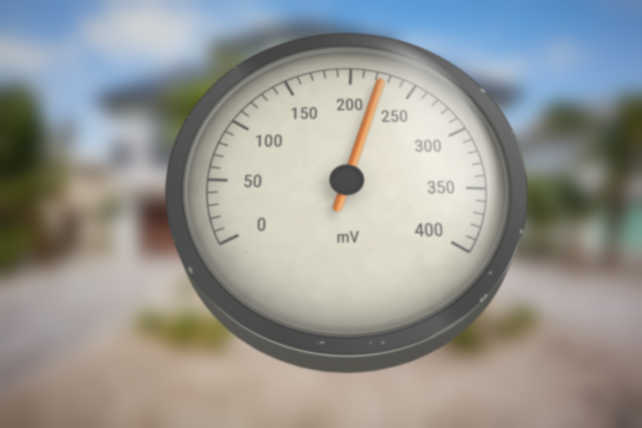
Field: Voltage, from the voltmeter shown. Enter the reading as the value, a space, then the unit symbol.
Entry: 225 mV
